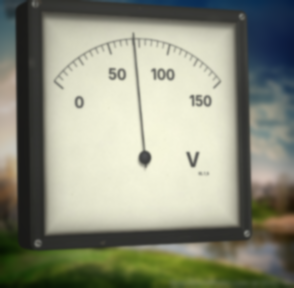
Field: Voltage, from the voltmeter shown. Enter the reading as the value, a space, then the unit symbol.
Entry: 70 V
